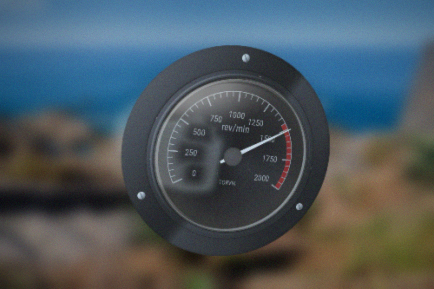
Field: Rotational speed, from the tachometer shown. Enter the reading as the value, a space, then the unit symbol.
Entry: 1500 rpm
